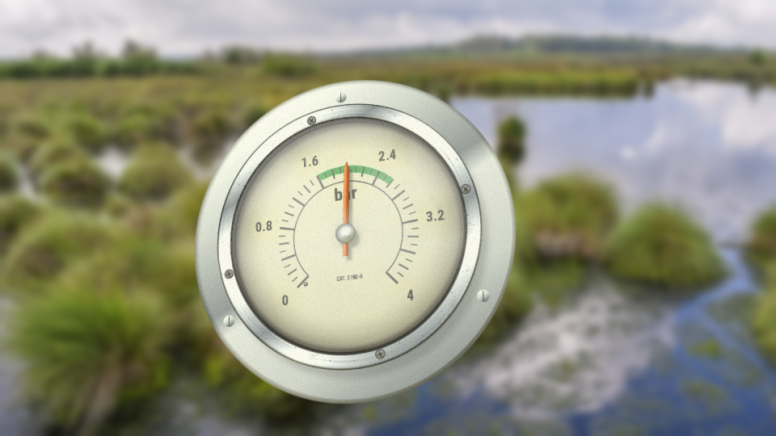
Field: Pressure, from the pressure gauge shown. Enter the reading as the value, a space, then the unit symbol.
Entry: 2 bar
